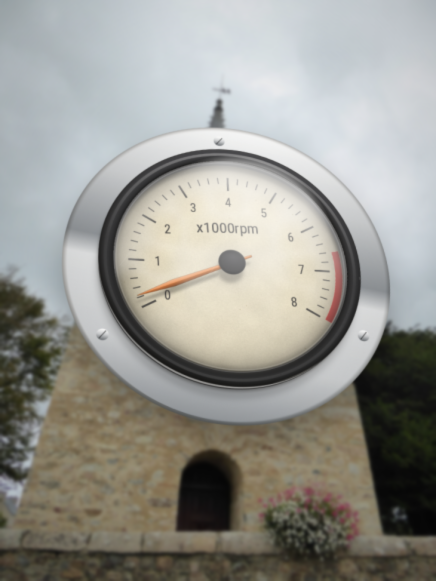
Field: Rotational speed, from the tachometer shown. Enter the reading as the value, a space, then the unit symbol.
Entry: 200 rpm
